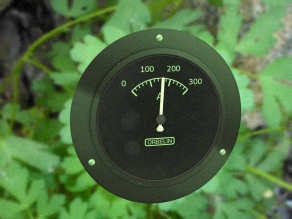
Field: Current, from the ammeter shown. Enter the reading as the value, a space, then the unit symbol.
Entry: 160 A
